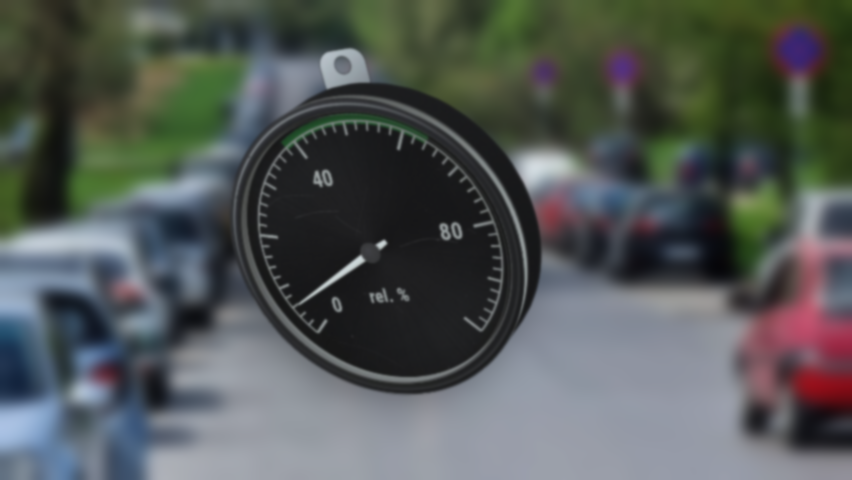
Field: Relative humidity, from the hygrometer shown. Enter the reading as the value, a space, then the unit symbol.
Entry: 6 %
